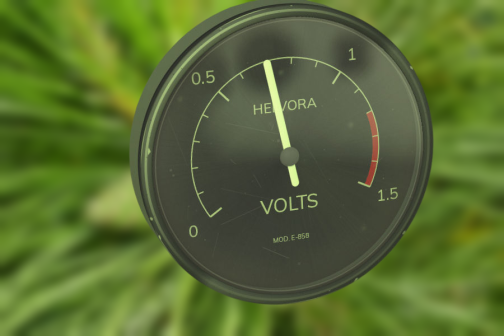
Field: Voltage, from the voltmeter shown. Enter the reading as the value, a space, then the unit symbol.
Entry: 0.7 V
